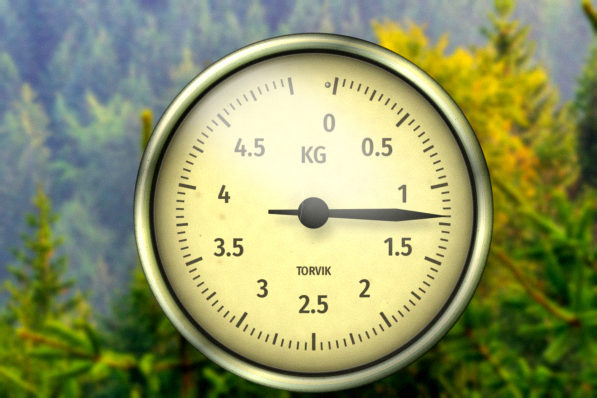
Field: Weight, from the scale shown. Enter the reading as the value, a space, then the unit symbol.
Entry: 1.2 kg
